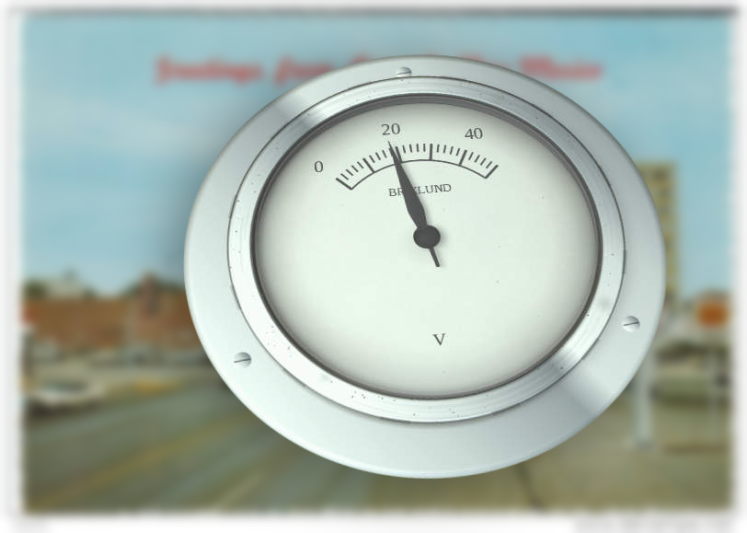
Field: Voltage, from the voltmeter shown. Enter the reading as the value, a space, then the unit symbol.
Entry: 18 V
